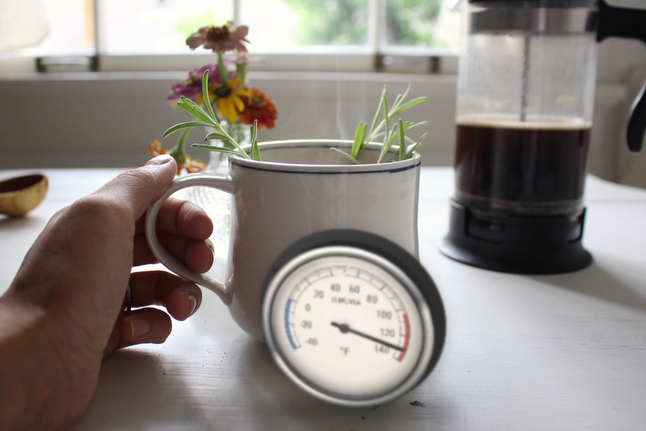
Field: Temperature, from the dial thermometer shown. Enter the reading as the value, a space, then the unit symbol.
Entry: 130 °F
